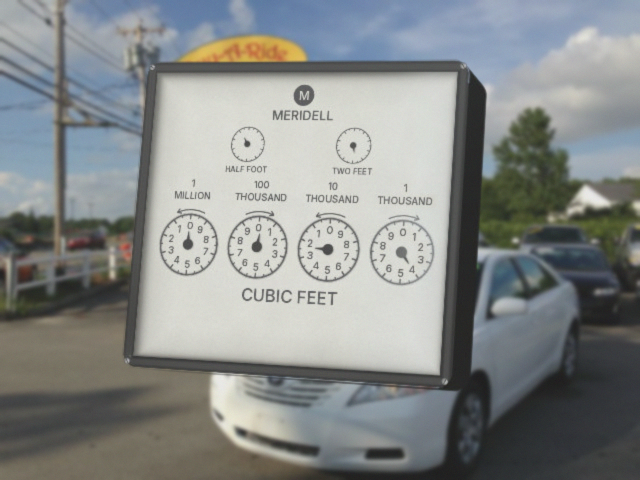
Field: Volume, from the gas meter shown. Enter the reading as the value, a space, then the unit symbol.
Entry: 2400 ft³
